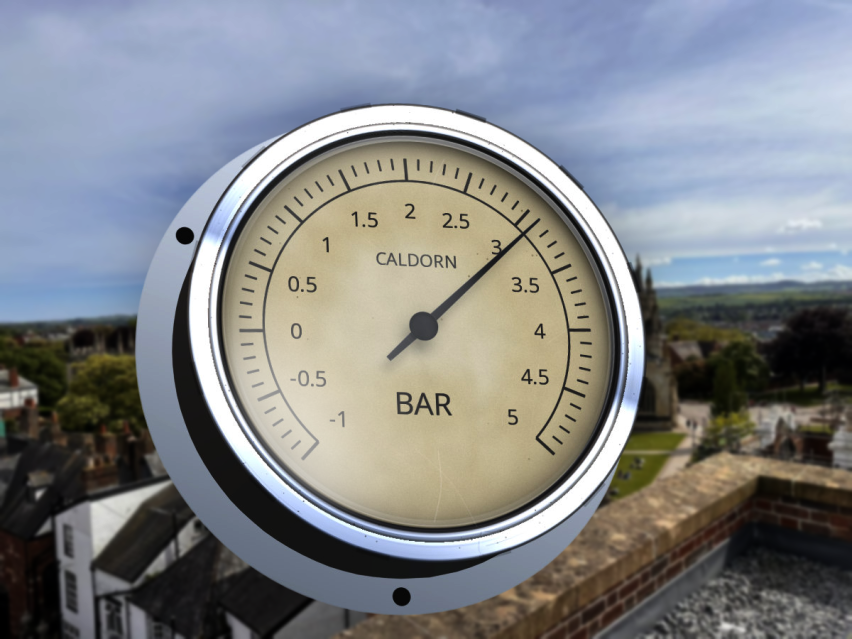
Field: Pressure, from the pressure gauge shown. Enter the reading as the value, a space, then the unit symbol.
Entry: 3.1 bar
